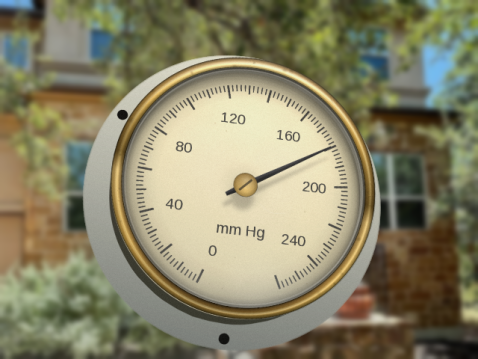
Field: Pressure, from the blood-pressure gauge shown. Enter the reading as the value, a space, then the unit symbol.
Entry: 180 mmHg
